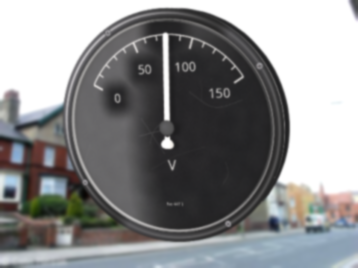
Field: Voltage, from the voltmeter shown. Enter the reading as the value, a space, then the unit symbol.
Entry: 80 V
